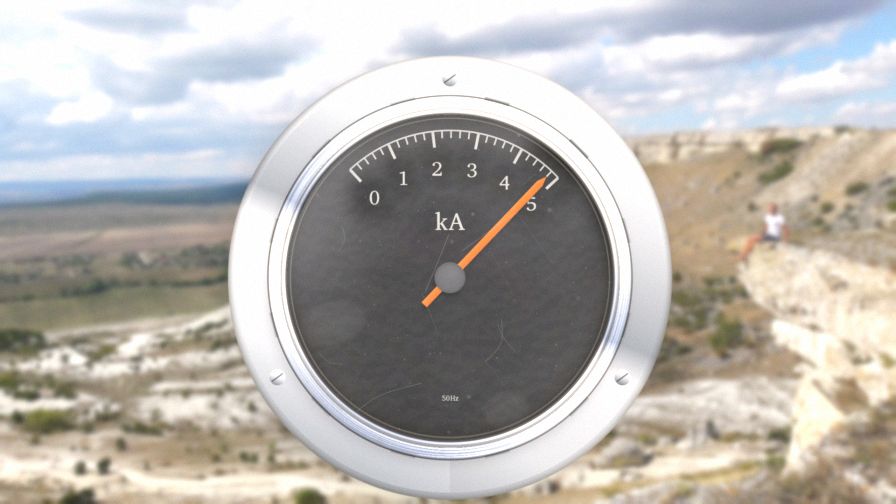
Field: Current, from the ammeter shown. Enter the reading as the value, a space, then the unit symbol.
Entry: 4.8 kA
